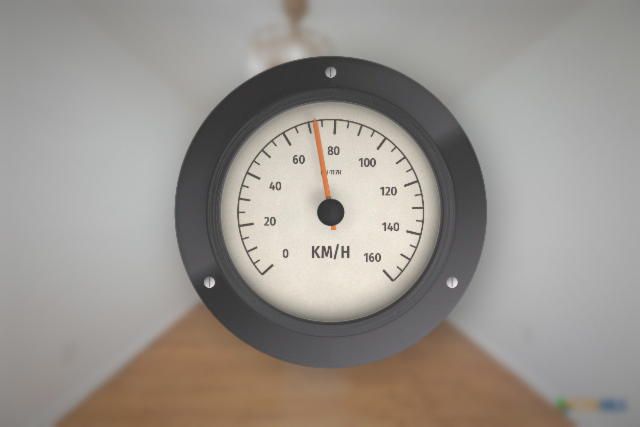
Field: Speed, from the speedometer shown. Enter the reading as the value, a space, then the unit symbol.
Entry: 72.5 km/h
